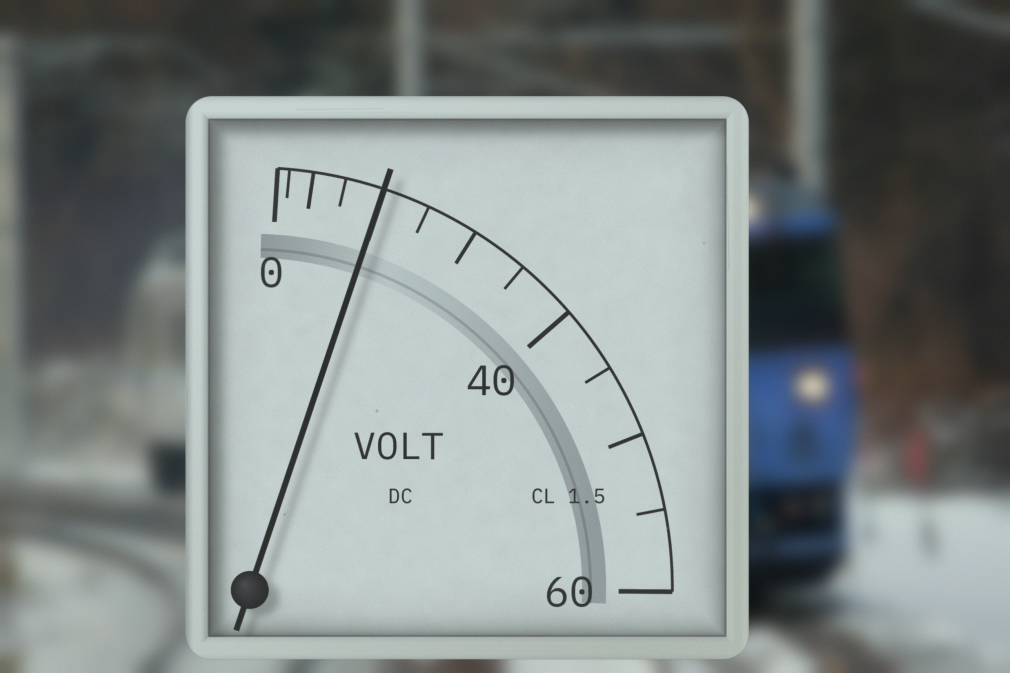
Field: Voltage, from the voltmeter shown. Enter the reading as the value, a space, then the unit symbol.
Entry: 20 V
